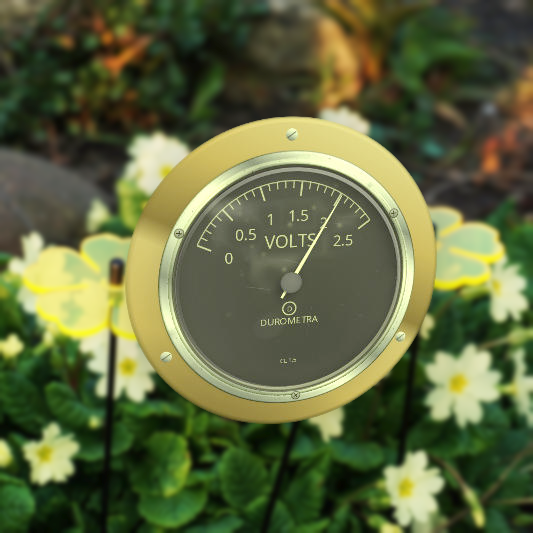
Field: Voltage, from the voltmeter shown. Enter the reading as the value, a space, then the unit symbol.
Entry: 2 V
